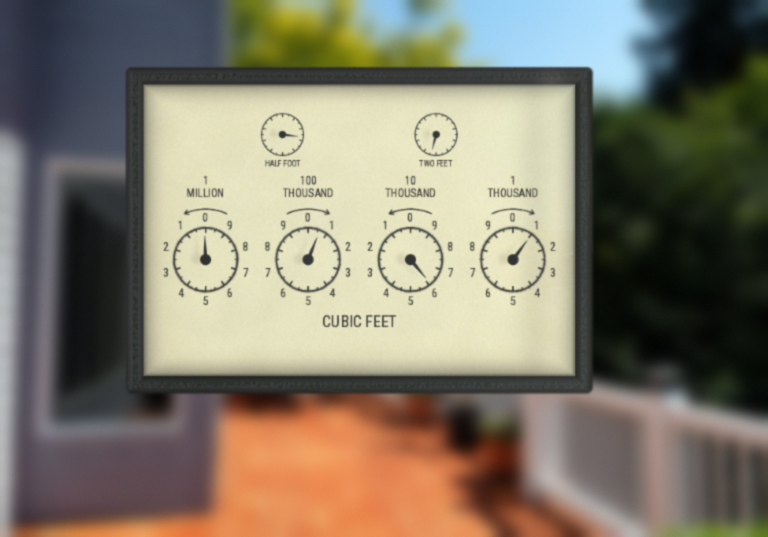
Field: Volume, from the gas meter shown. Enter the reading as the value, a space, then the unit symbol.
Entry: 6100 ft³
